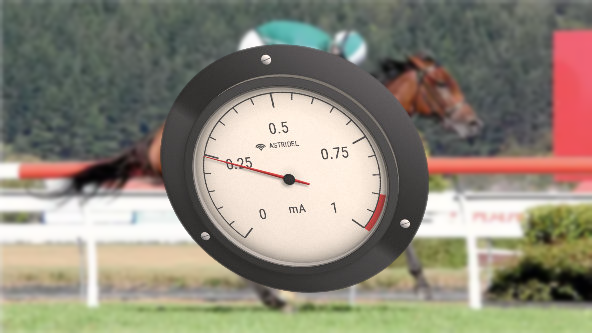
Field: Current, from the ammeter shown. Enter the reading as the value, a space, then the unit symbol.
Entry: 0.25 mA
